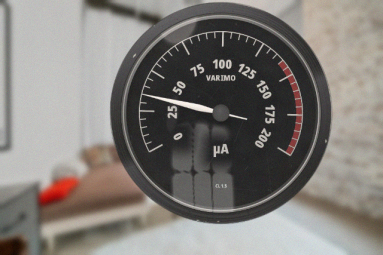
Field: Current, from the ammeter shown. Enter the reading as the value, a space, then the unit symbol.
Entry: 35 µA
